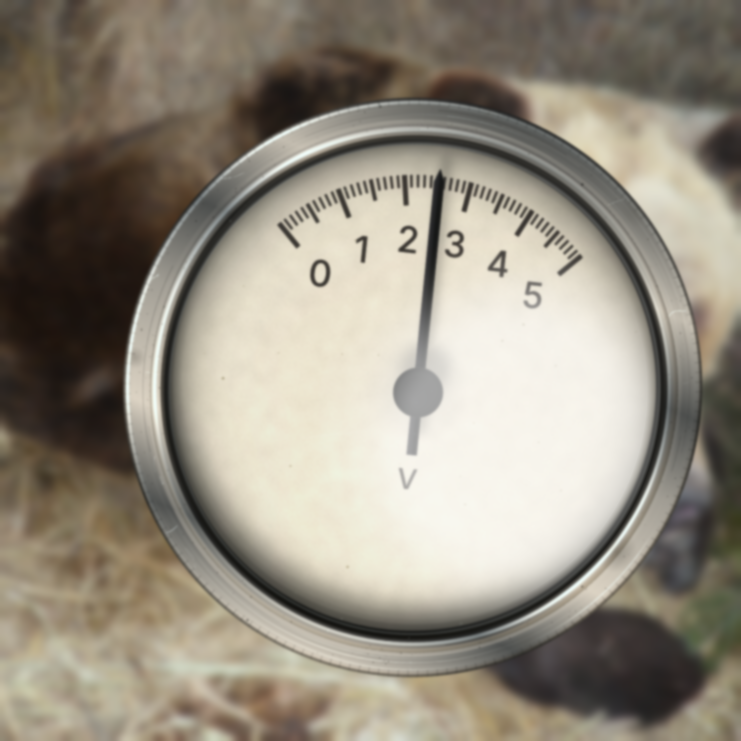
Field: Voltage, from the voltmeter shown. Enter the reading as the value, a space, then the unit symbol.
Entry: 2.5 V
